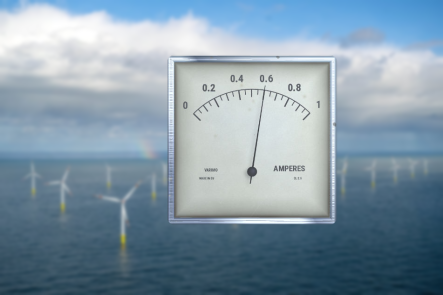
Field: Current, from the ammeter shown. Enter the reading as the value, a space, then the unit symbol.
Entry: 0.6 A
